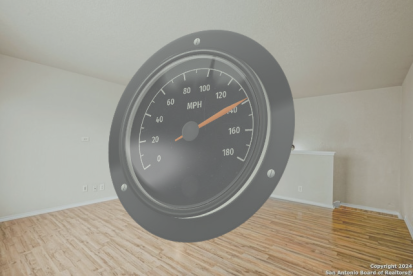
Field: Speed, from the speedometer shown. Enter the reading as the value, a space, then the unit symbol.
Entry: 140 mph
